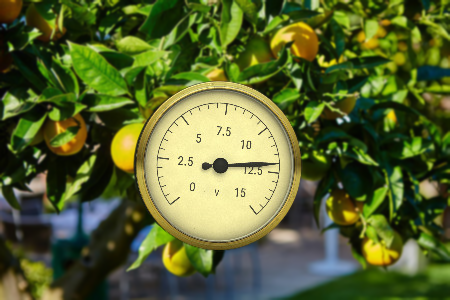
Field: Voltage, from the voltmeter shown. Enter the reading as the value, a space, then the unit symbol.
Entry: 12 V
